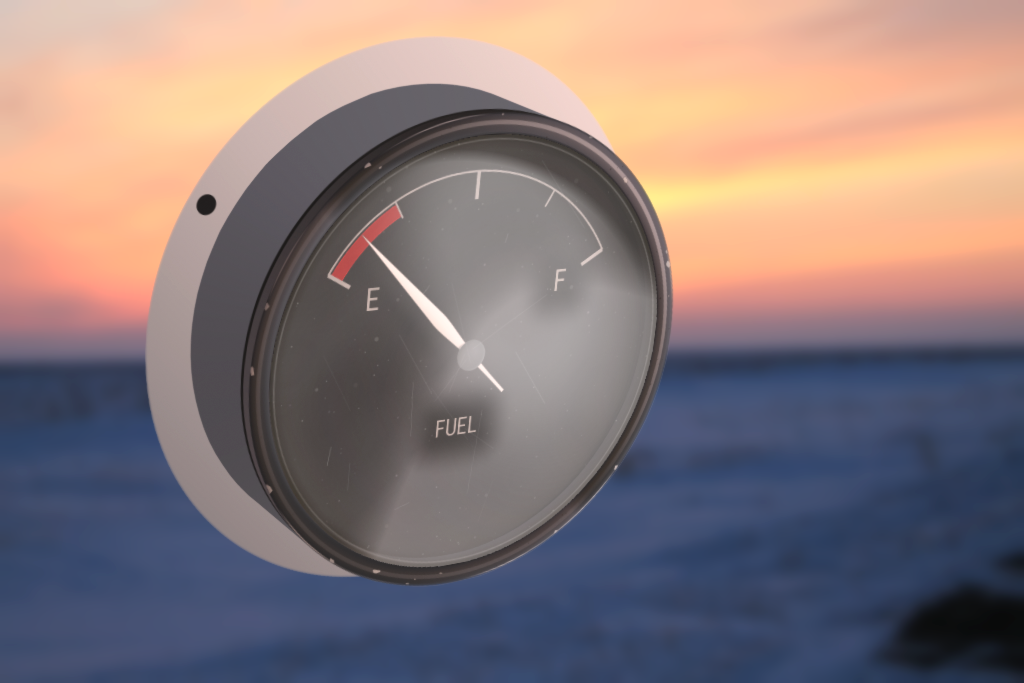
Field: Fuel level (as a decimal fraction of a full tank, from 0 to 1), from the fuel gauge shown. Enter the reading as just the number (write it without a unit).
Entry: 0.125
